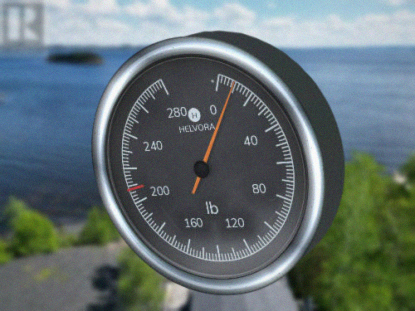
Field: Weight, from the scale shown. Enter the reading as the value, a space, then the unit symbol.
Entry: 10 lb
